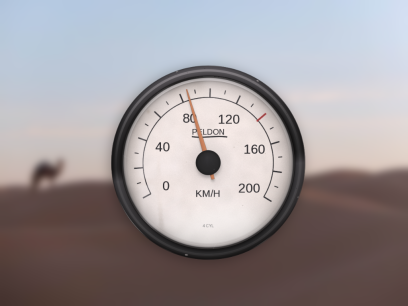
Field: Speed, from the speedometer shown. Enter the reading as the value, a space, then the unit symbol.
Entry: 85 km/h
